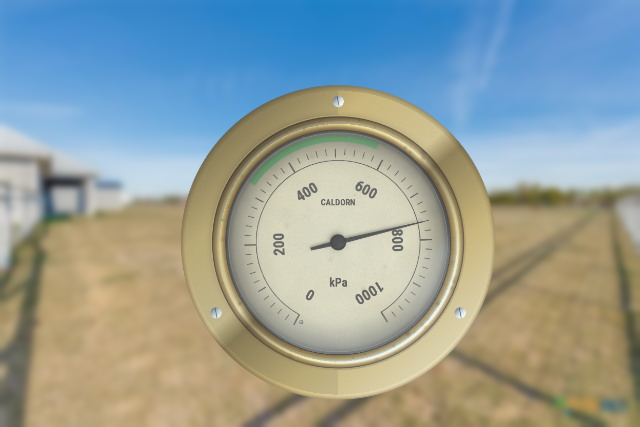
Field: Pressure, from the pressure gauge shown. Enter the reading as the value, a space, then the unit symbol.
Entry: 760 kPa
